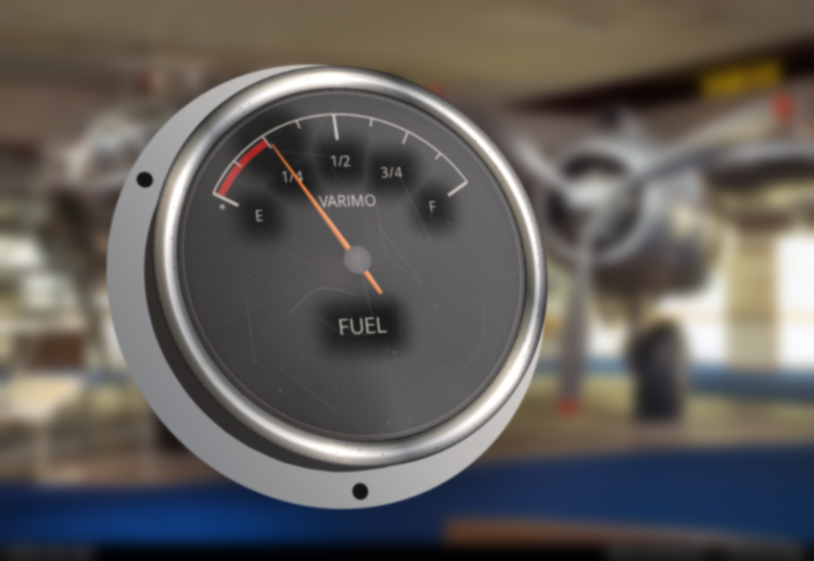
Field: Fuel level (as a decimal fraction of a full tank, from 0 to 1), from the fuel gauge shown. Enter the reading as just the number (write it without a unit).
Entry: 0.25
